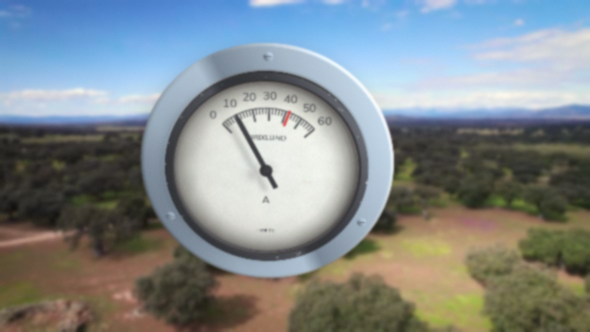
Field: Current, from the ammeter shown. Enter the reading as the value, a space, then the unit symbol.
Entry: 10 A
